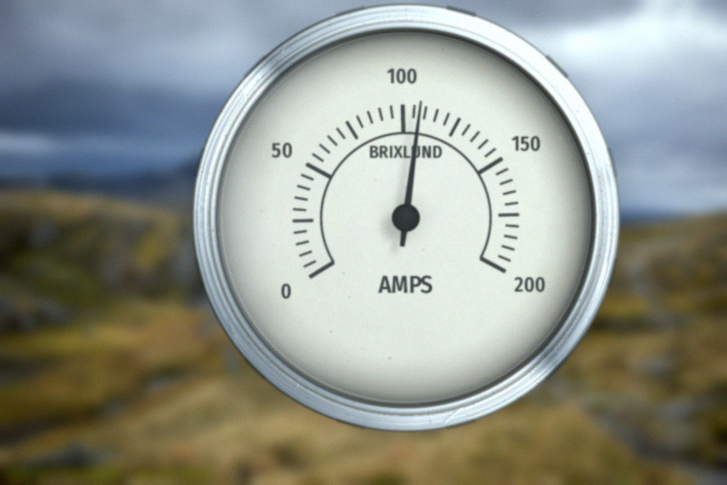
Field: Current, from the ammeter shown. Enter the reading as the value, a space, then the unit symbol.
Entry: 107.5 A
